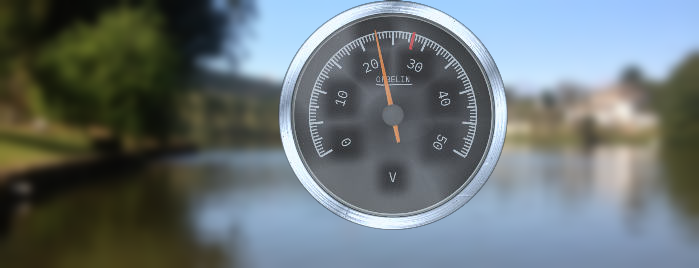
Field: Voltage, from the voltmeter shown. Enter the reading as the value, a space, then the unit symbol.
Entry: 22.5 V
